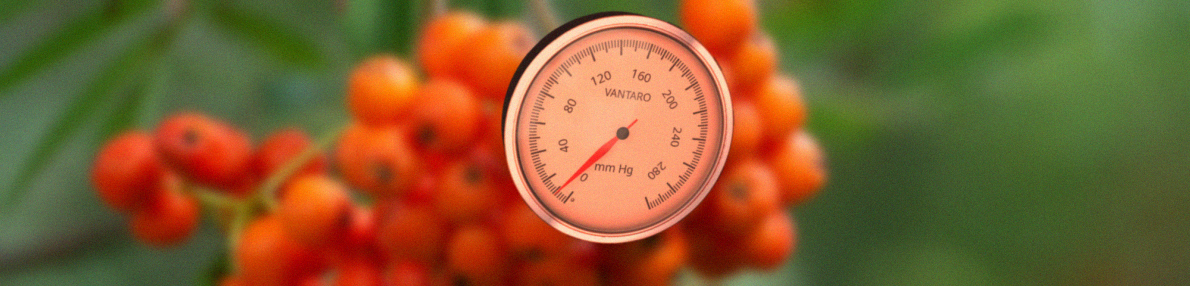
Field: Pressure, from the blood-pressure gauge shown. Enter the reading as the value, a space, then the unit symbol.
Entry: 10 mmHg
